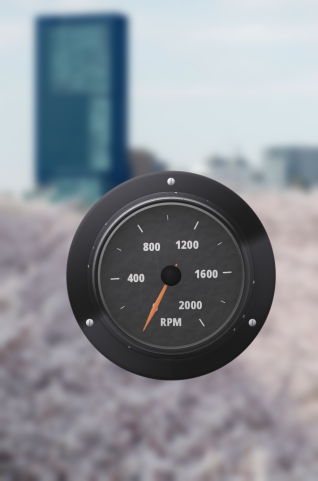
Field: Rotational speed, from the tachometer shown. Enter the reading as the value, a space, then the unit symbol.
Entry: 0 rpm
